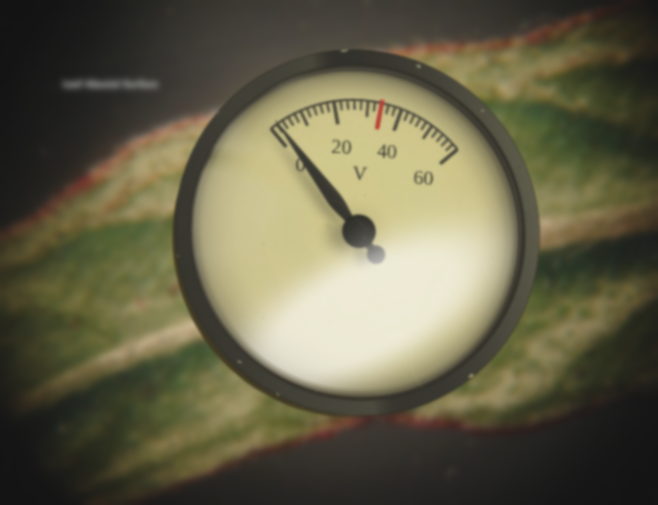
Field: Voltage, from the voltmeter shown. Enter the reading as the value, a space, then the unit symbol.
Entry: 2 V
